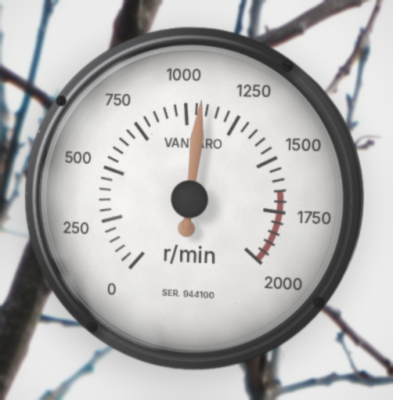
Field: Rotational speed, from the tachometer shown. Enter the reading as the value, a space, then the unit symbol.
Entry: 1075 rpm
